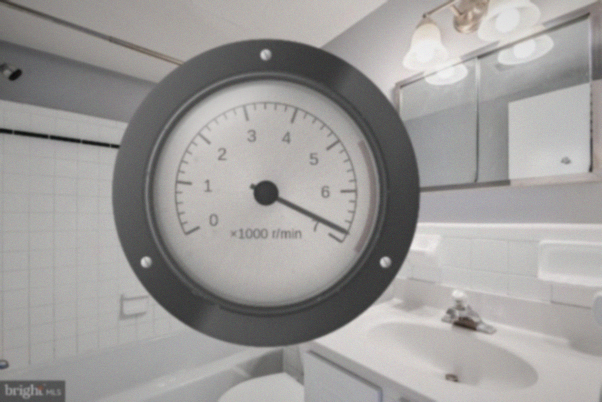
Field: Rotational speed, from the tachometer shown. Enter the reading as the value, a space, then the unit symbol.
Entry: 6800 rpm
